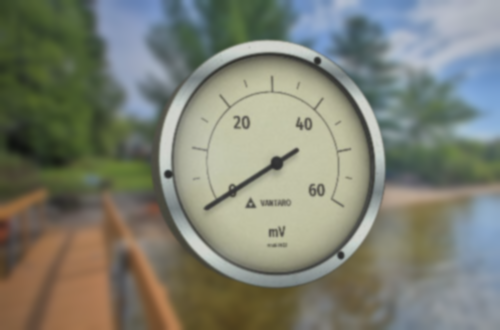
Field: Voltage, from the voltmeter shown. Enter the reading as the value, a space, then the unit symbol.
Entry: 0 mV
